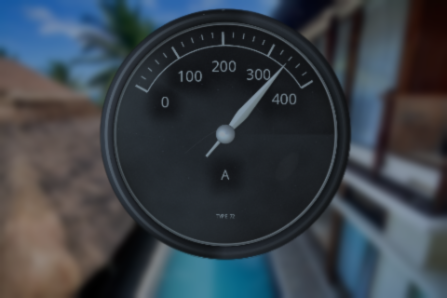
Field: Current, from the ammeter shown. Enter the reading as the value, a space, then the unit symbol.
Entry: 340 A
